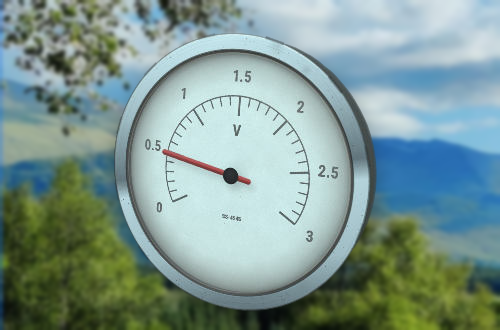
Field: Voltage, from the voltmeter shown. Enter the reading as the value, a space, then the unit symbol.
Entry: 0.5 V
